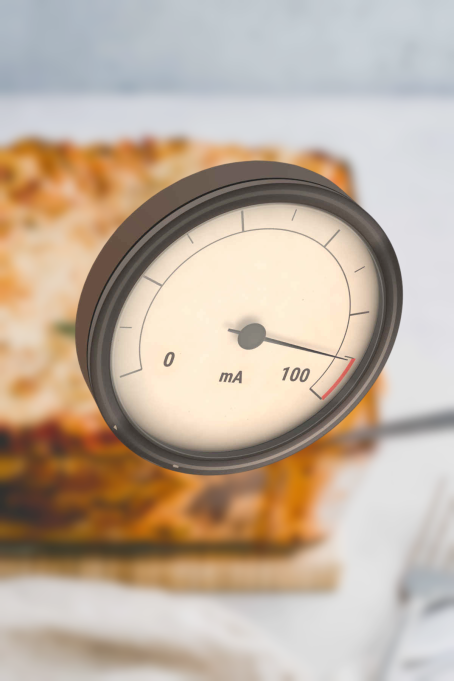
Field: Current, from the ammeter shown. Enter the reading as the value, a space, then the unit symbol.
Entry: 90 mA
